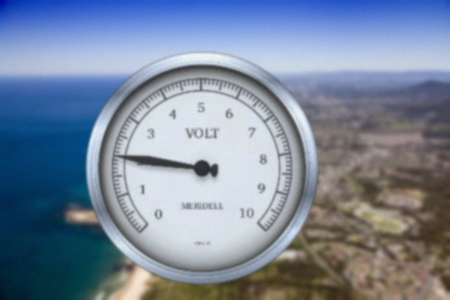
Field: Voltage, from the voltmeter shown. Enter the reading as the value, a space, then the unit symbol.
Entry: 2 V
